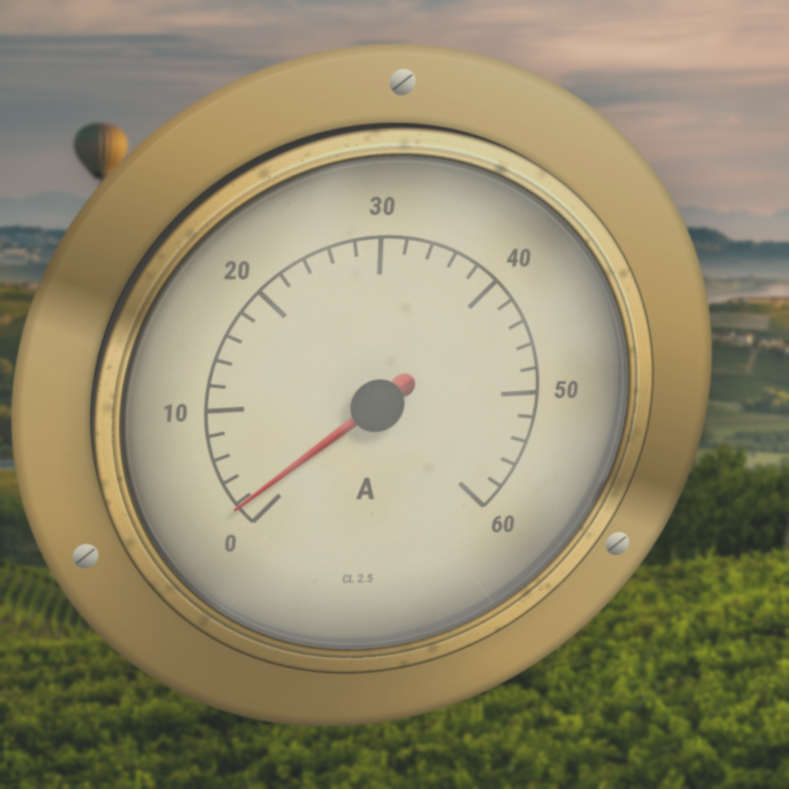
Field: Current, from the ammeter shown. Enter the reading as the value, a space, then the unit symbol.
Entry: 2 A
